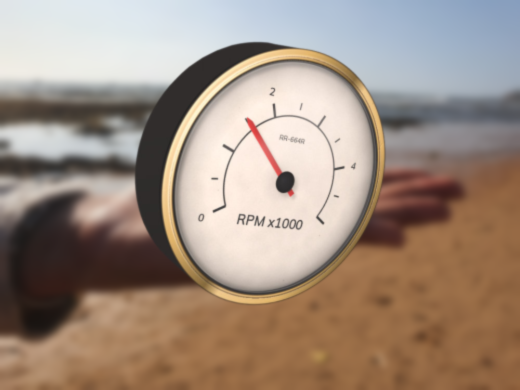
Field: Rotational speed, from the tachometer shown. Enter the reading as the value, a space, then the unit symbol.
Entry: 1500 rpm
